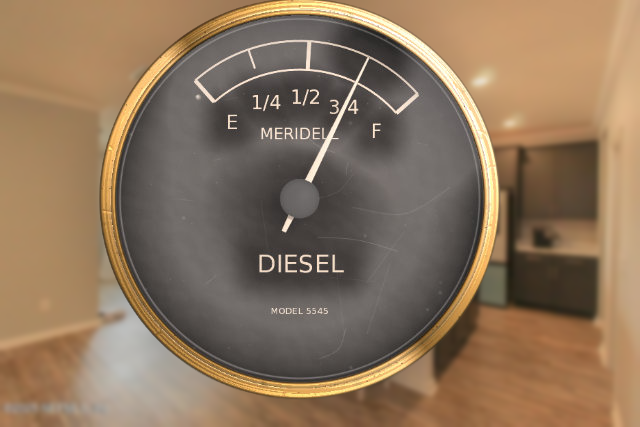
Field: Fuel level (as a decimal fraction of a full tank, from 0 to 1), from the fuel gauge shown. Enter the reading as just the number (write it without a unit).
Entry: 0.75
